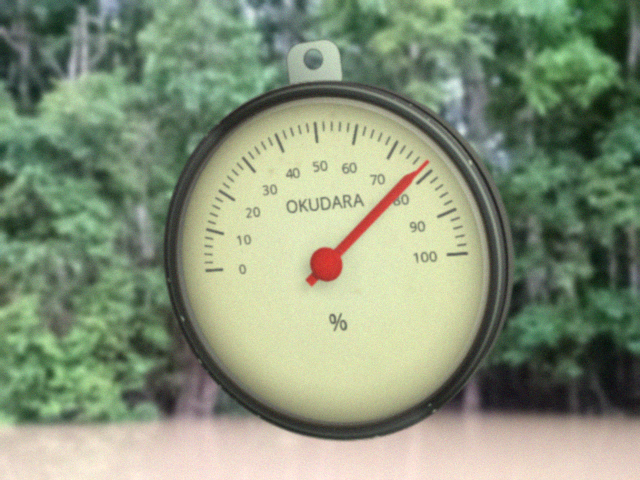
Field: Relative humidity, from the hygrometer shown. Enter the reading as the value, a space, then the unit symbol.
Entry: 78 %
